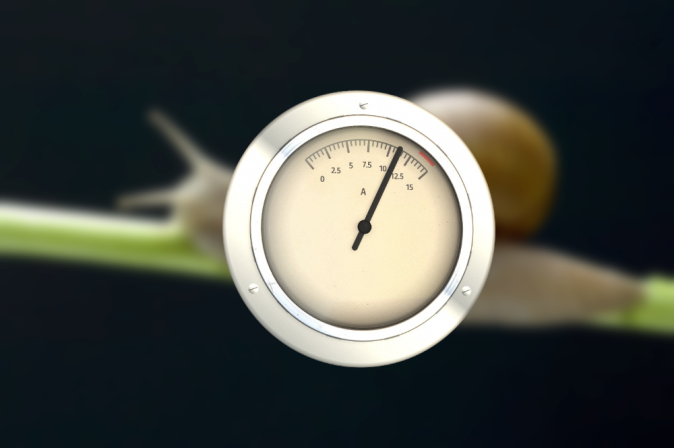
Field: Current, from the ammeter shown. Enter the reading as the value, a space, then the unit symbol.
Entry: 11 A
